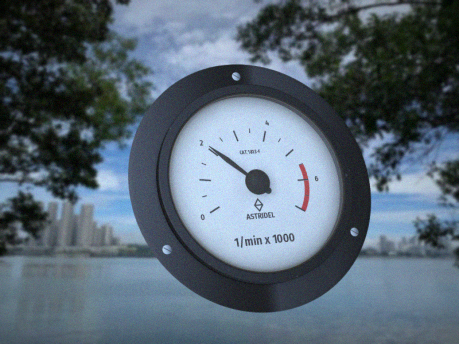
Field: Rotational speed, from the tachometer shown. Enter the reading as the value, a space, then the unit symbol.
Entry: 2000 rpm
